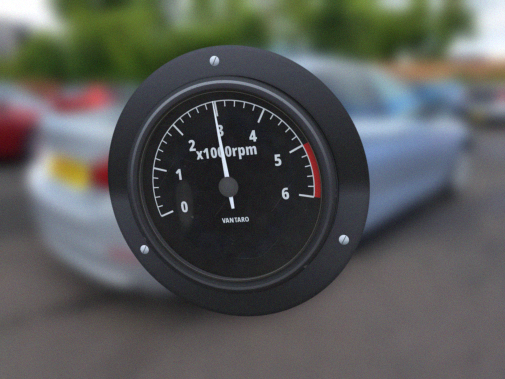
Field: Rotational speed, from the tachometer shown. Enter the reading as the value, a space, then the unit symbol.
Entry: 3000 rpm
